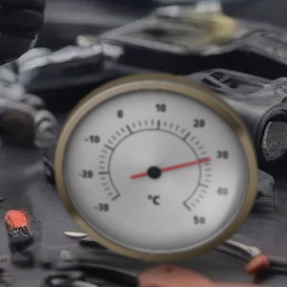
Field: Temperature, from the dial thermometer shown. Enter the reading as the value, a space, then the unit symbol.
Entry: 30 °C
